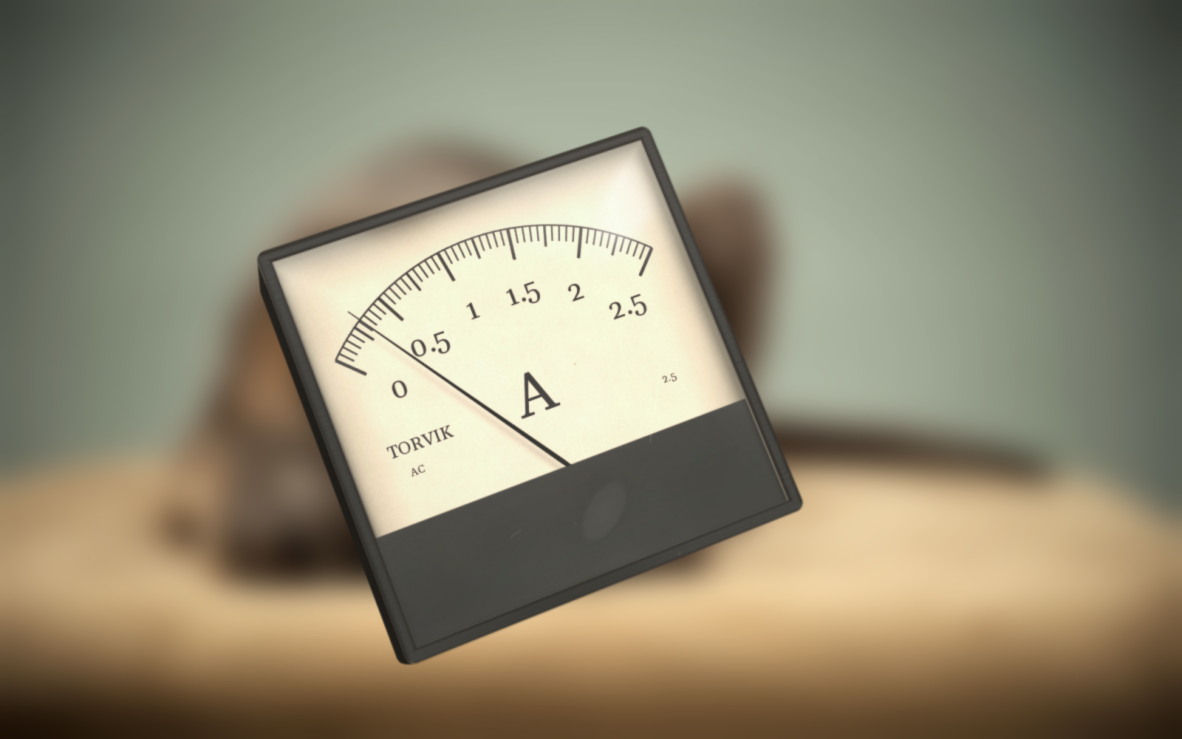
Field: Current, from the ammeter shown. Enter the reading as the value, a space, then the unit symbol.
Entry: 0.3 A
